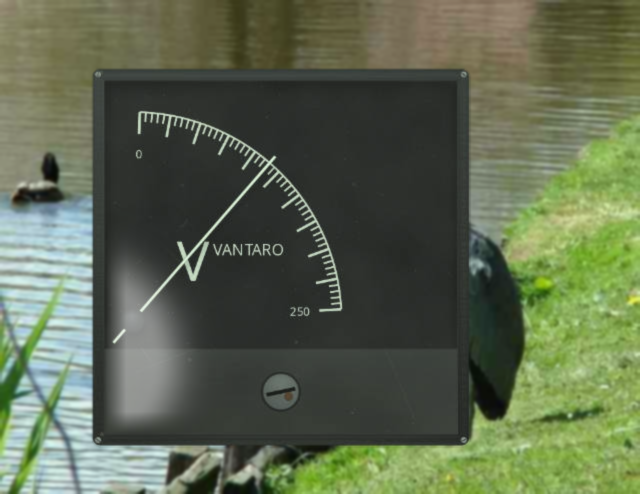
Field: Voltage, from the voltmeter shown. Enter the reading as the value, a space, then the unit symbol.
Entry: 115 V
